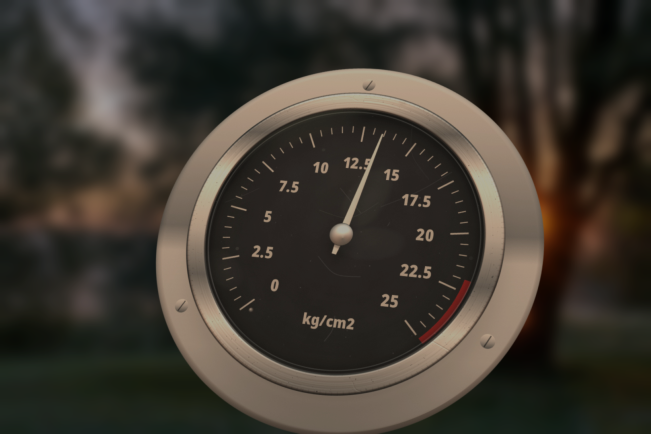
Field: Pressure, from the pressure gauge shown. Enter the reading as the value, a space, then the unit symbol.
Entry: 13.5 kg/cm²
